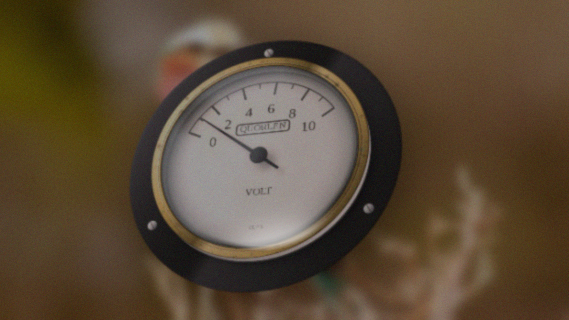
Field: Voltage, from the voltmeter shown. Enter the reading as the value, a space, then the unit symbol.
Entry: 1 V
